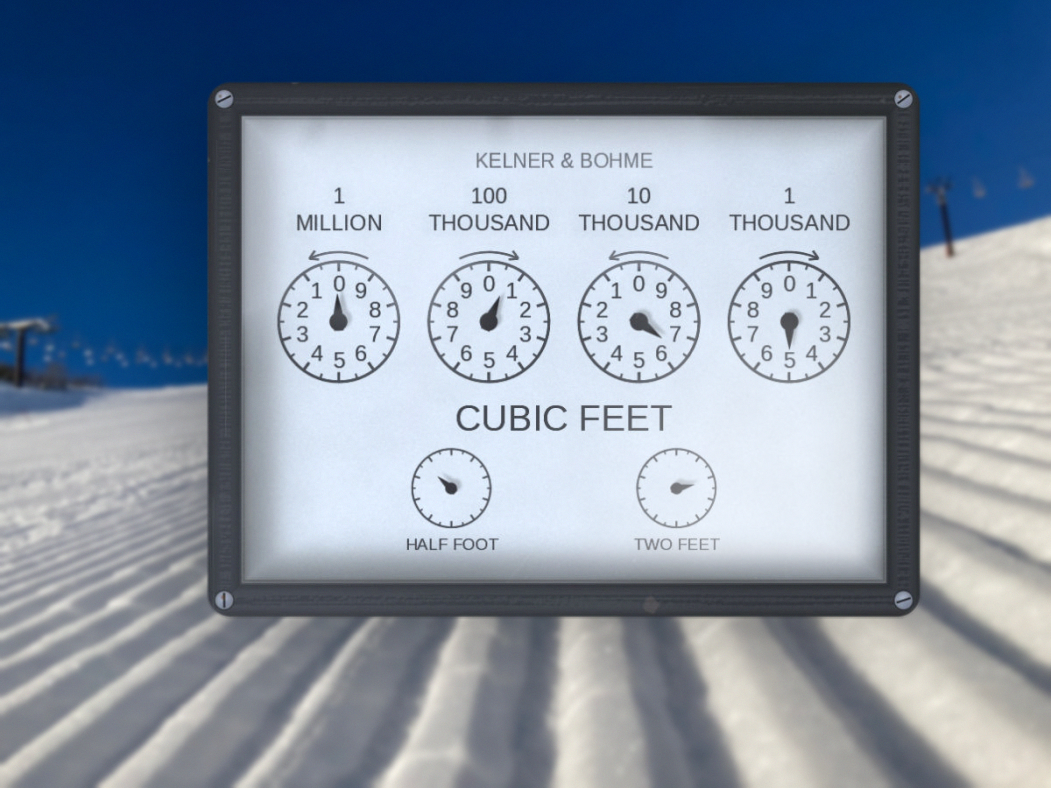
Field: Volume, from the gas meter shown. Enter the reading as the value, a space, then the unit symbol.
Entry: 6500 ft³
